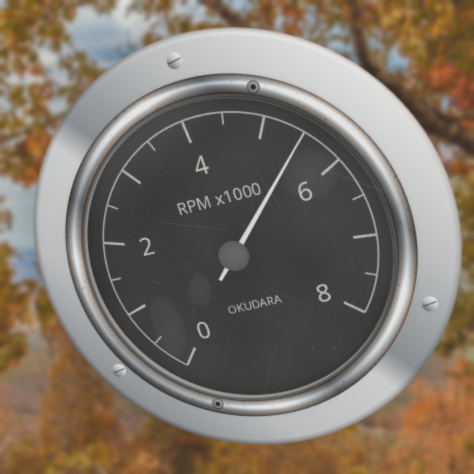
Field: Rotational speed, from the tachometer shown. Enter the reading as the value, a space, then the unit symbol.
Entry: 5500 rpm
